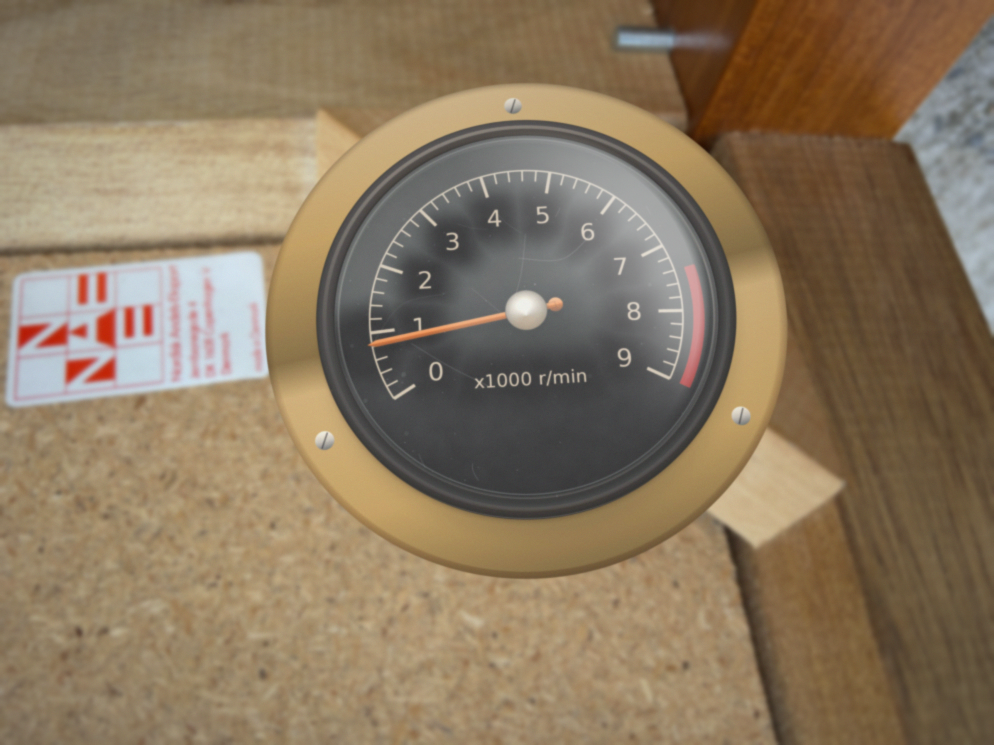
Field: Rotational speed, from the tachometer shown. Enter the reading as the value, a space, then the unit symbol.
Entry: 800 rpm
